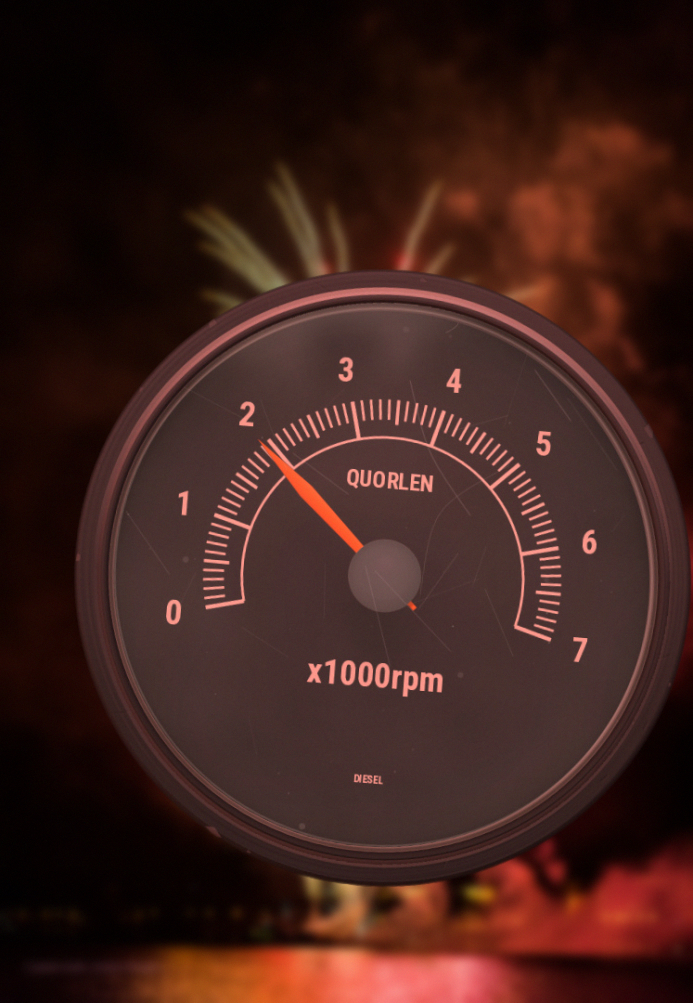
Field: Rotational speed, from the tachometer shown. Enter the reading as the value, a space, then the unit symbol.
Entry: 1900 rpm
